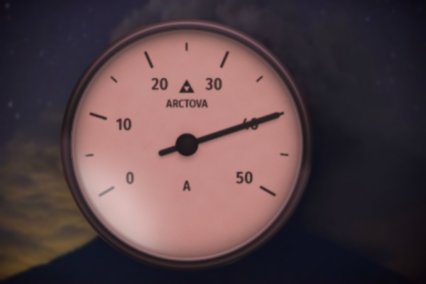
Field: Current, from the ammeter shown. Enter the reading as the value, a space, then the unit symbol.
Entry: 40 A
